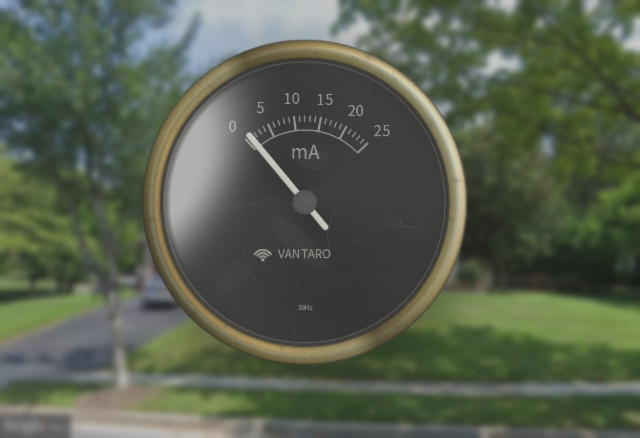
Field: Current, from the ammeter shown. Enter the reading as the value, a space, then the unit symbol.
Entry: 1 mA
